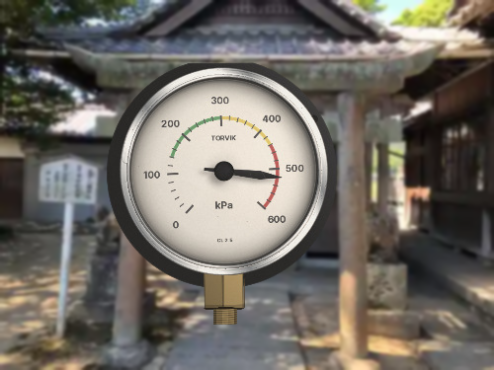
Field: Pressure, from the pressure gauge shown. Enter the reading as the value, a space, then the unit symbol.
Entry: 520 kPa
